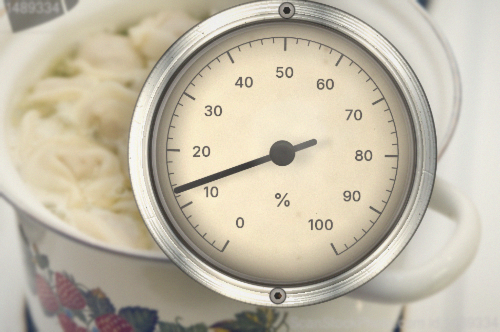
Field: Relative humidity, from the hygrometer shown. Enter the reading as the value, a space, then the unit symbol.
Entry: 13 %
